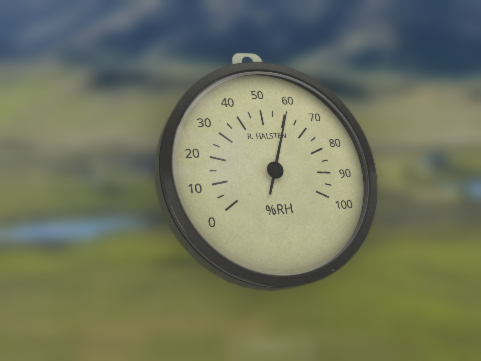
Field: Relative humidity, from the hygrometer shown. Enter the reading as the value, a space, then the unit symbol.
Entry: 60 %
